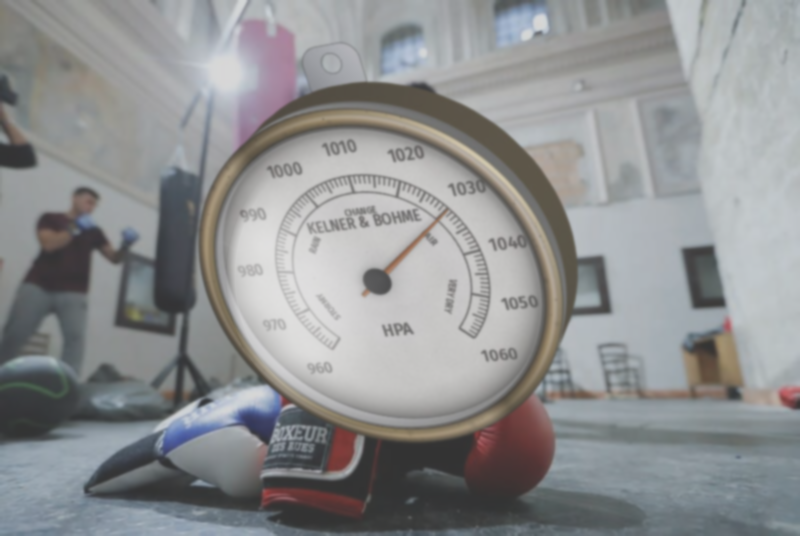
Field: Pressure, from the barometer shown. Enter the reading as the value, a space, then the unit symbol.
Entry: 1030 hPa
